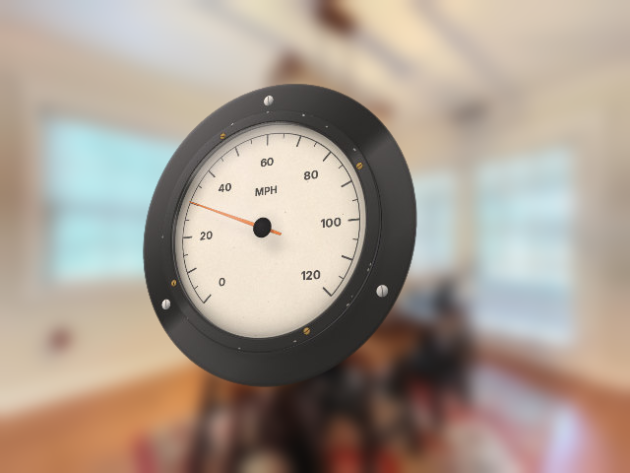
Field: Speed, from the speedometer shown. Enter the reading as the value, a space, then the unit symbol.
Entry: 30 mph
